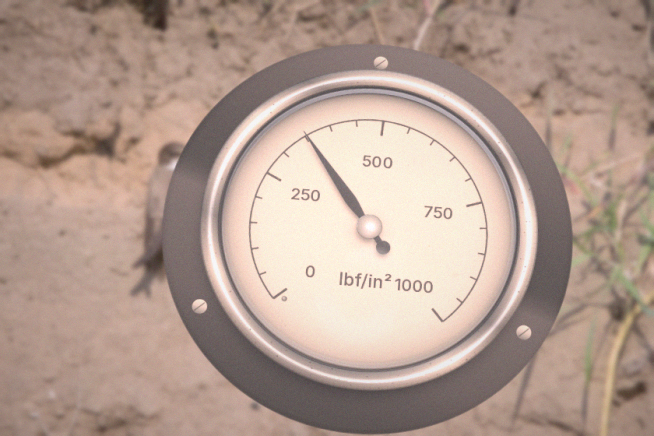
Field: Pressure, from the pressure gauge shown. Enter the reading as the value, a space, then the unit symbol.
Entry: 350 psi
